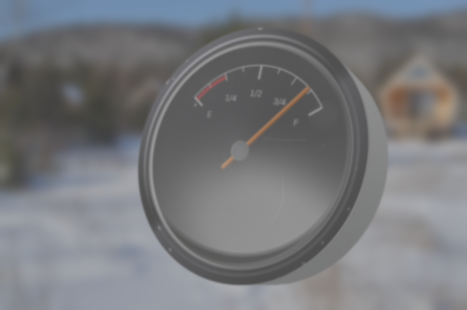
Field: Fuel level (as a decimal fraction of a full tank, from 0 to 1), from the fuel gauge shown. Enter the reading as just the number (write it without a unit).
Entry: 0.875
